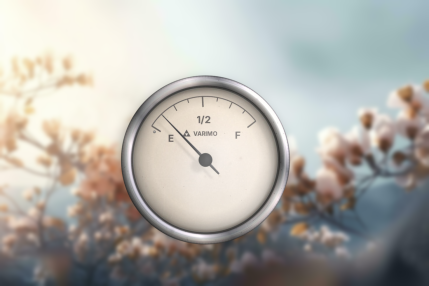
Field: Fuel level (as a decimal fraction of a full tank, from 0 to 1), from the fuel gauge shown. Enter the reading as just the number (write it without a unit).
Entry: 0.125
